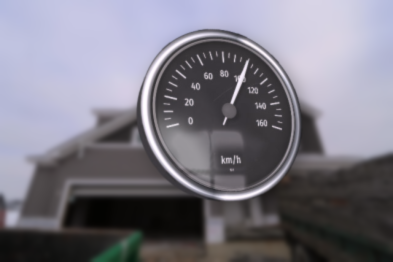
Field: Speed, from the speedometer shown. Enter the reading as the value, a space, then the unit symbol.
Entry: 100 km/h
